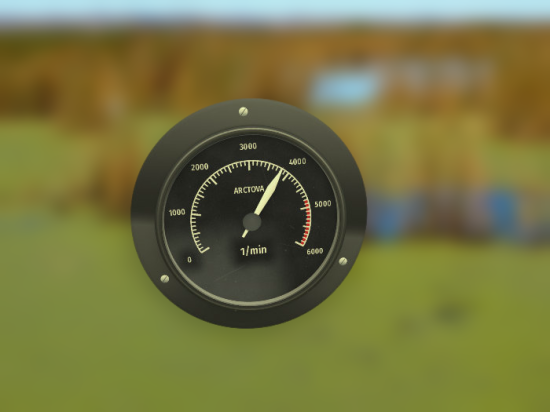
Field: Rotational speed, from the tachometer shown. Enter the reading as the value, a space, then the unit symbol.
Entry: 3800 rpm
